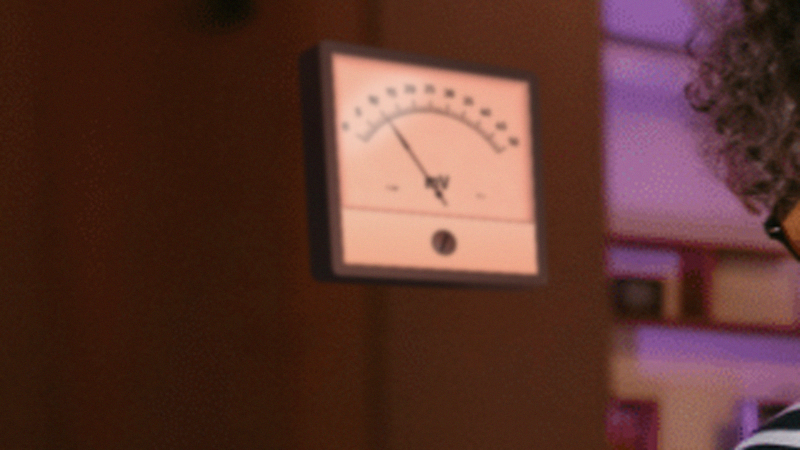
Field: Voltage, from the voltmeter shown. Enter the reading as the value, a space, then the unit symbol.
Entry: 10 mV
